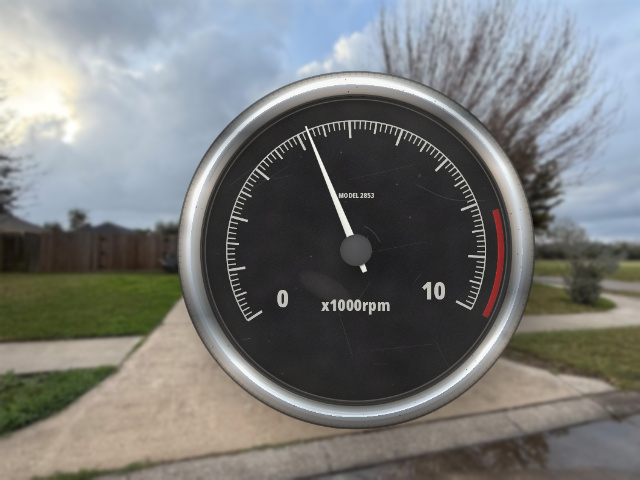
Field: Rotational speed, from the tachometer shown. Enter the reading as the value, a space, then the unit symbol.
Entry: 4200 rpm
